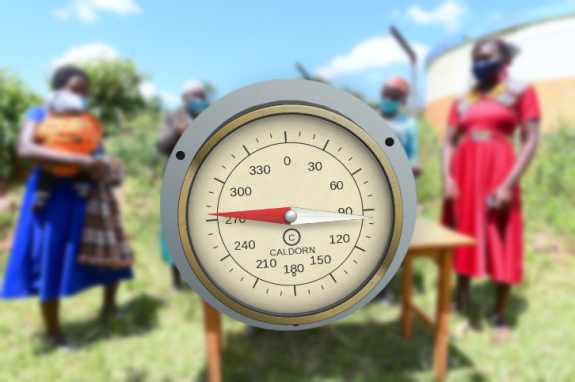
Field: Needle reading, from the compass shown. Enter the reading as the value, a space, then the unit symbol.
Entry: 275 °
